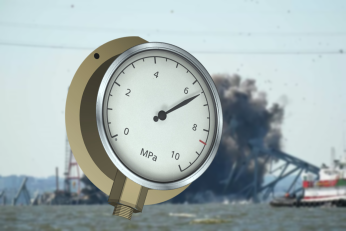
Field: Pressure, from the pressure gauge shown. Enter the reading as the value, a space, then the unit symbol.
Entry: 6.5 MPa
